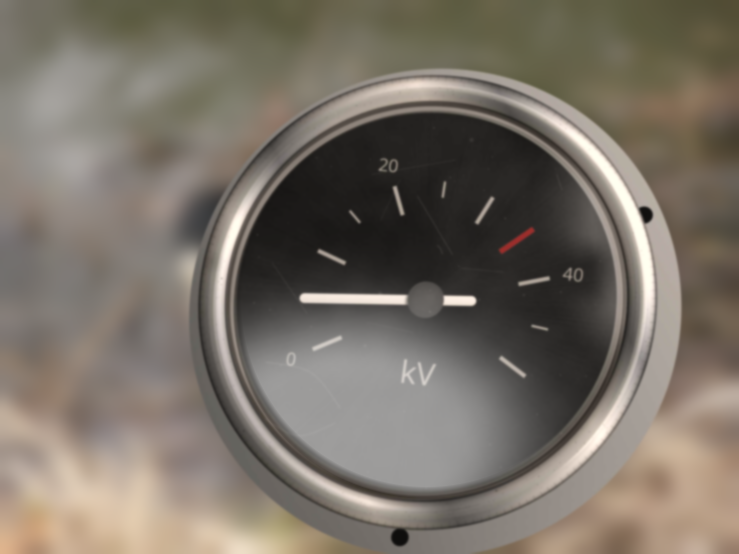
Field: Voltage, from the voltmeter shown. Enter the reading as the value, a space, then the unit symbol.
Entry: 5 kV
